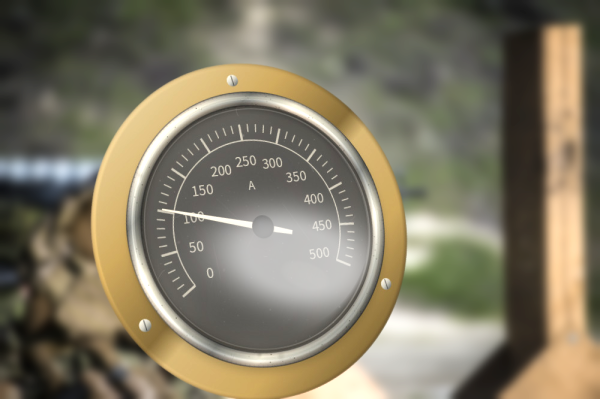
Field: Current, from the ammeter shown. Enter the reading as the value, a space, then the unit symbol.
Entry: 100 A
